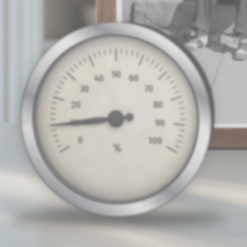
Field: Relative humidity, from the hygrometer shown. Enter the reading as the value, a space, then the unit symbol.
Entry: 10 %
